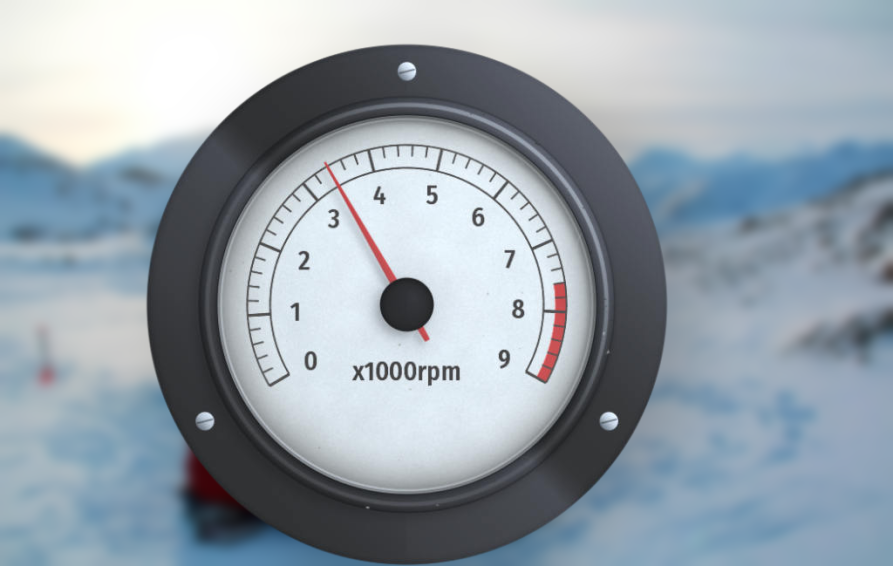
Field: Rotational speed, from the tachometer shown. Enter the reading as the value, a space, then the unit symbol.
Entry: 3400 rpm
